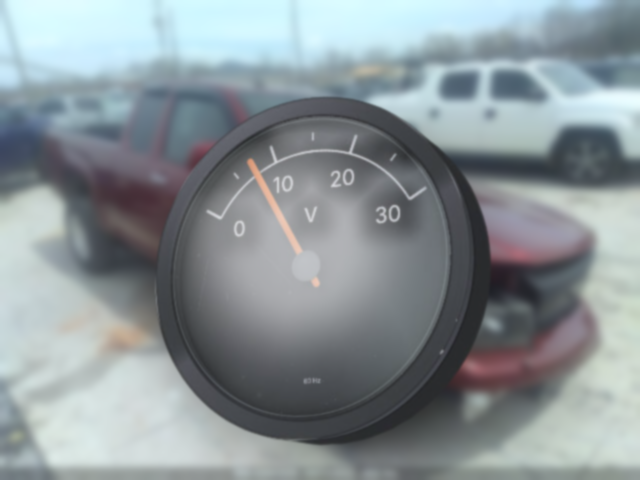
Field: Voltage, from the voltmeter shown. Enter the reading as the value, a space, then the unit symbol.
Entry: 7.5 V
